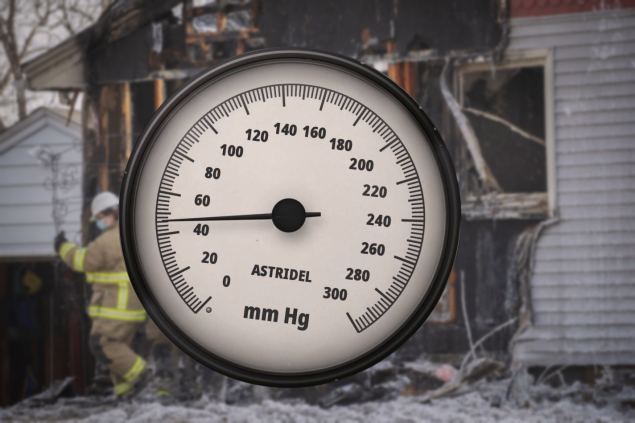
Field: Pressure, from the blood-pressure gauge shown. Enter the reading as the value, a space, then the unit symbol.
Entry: 46 mmHg
